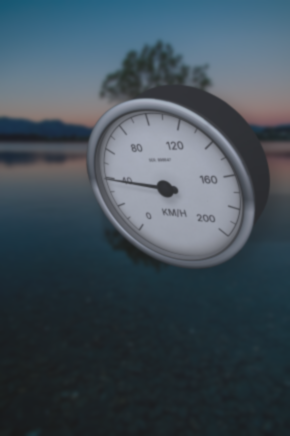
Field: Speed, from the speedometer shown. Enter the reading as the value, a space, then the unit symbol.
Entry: 40 km/h
